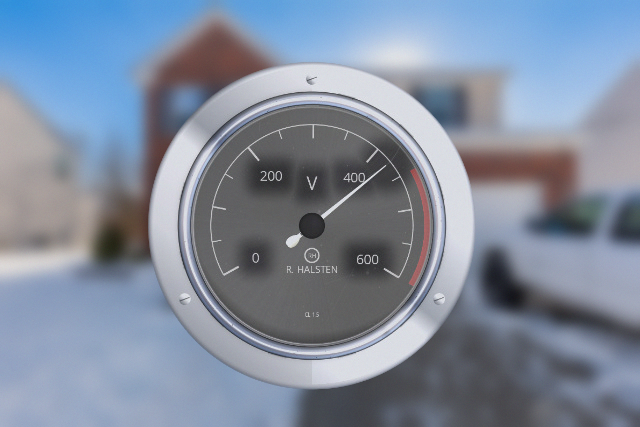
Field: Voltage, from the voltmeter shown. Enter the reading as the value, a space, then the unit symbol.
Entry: 425 V
